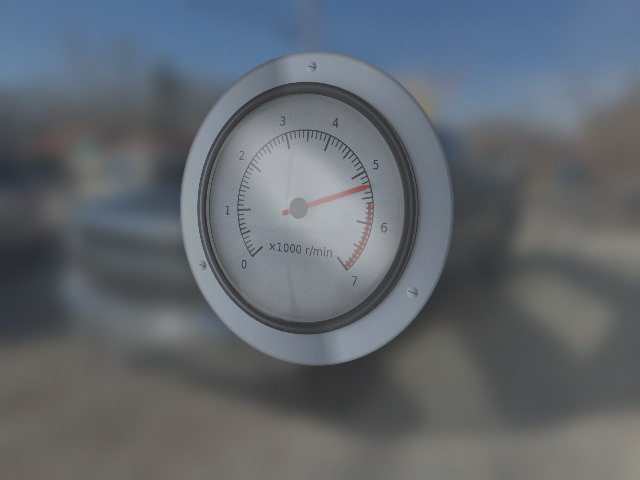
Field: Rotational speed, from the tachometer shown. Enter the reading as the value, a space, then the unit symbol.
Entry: 5300 rpm
